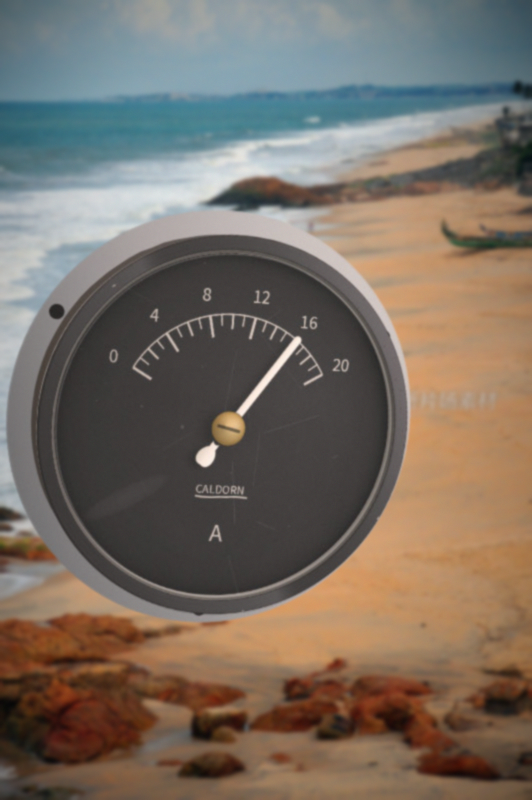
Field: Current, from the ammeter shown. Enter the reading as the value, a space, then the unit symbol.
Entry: 16 A
